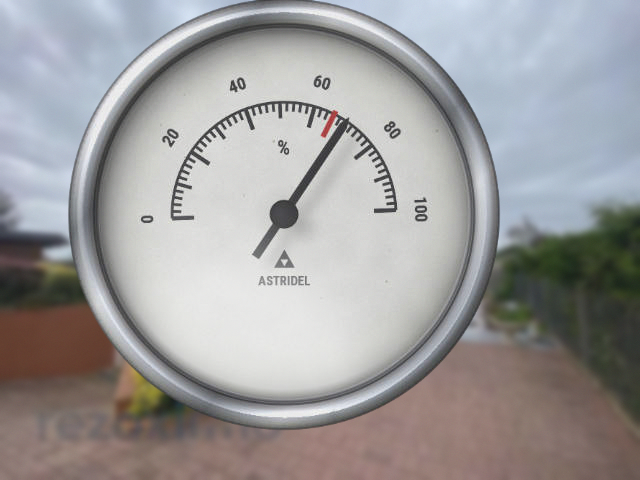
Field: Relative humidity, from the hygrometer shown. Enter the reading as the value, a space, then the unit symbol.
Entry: 70 %
